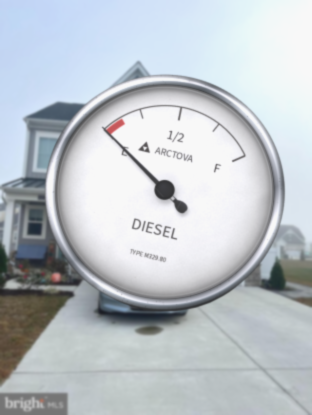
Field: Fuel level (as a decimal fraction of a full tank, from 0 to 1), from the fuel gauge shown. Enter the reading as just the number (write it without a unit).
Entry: 0
